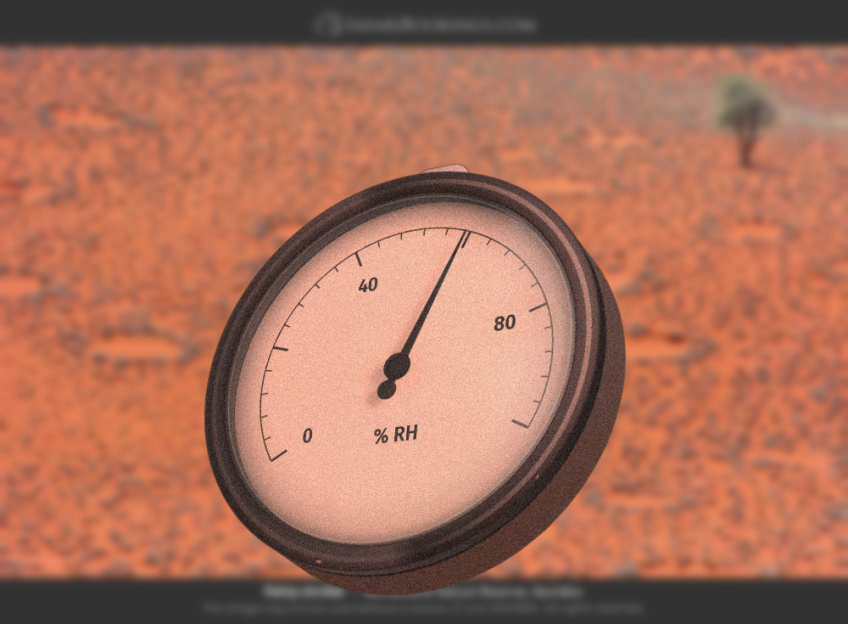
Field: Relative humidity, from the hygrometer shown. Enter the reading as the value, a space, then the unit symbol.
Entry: 60 %
